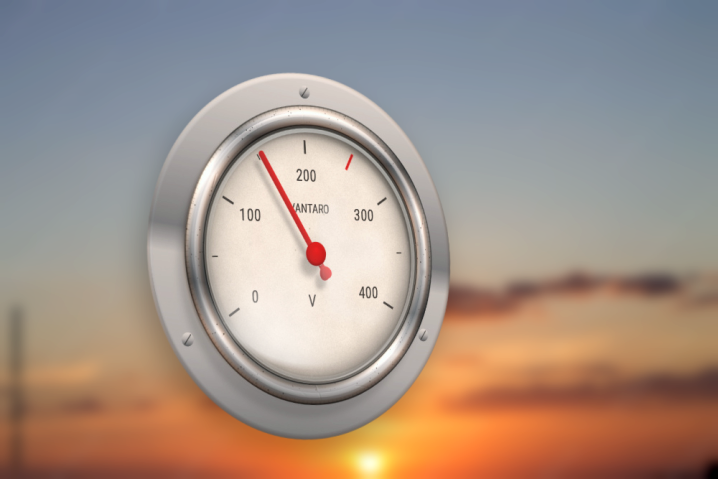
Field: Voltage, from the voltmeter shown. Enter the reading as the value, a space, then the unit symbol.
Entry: 150 V
